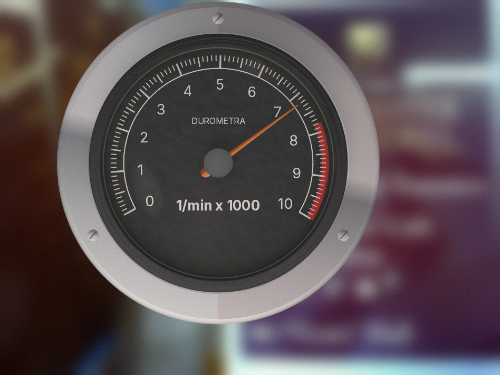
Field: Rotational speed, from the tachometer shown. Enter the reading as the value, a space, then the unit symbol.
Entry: 7200 rpm
